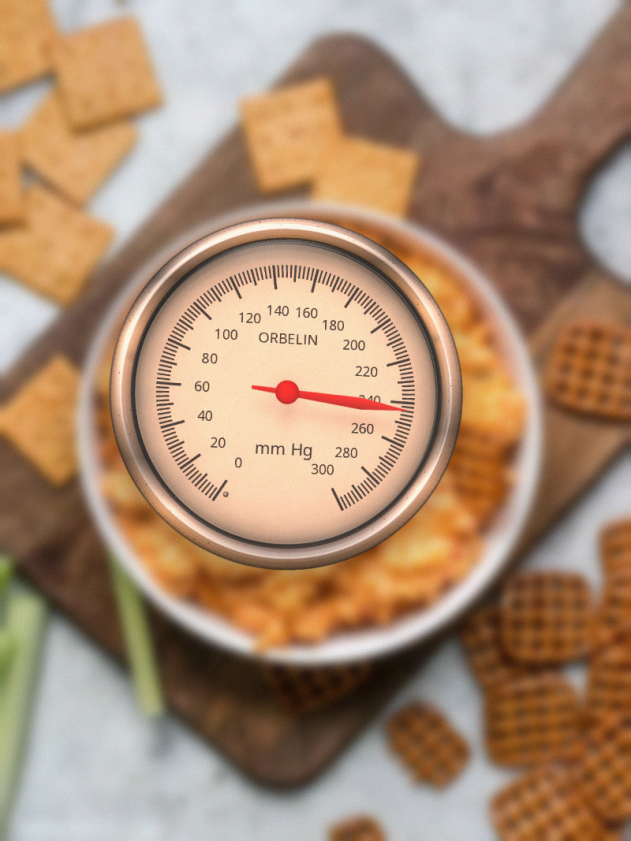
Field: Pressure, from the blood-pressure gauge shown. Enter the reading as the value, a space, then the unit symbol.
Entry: 244 mmHg
